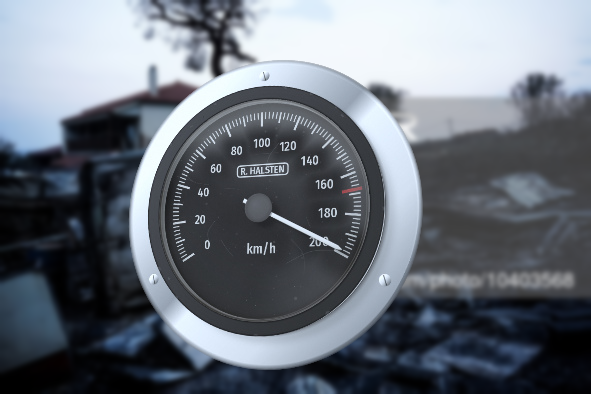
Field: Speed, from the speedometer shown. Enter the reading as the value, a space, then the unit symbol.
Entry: 198 km/h
